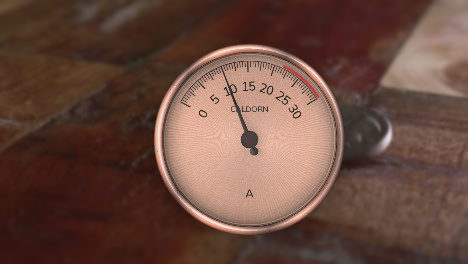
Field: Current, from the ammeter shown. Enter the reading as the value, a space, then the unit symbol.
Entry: 10 A
